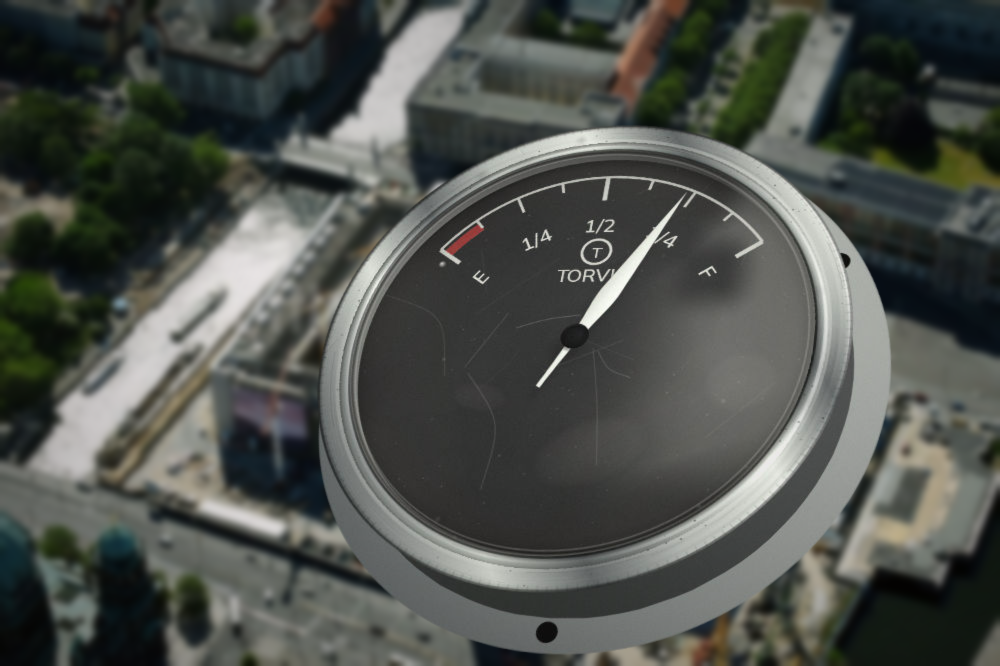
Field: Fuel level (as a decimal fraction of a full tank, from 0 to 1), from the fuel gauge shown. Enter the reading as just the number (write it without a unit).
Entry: 0.75
